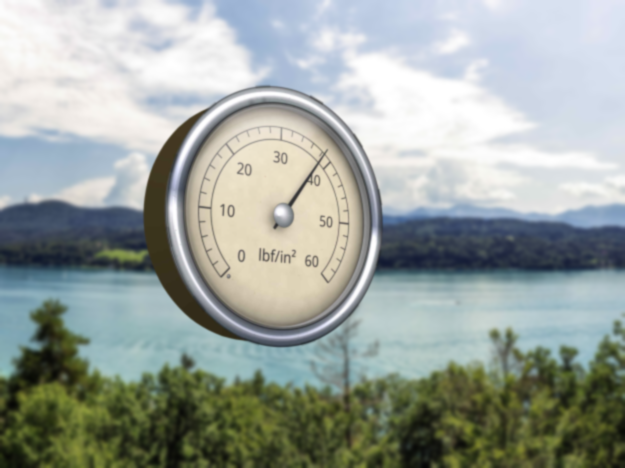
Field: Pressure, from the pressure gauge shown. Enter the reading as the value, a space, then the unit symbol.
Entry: 38 psi
